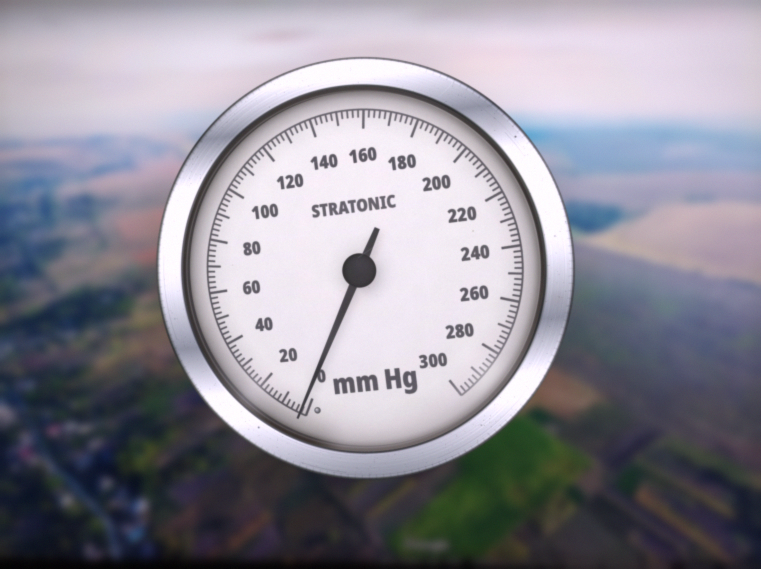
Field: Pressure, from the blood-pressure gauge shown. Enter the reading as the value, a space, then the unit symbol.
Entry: 2 mmHg
